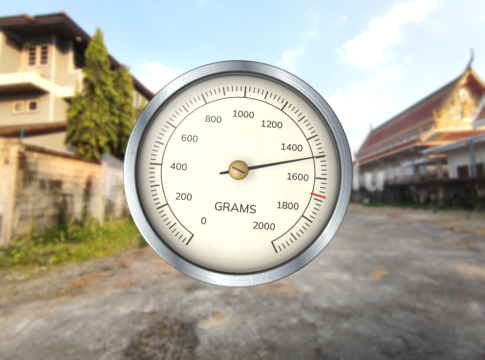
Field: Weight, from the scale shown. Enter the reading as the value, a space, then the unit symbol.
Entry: 1500 g
